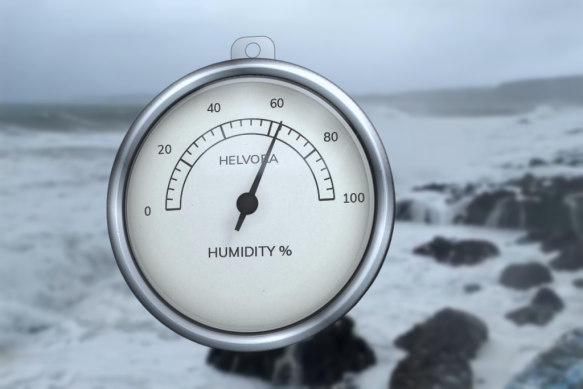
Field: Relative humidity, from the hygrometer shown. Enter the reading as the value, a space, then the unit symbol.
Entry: 64 %
